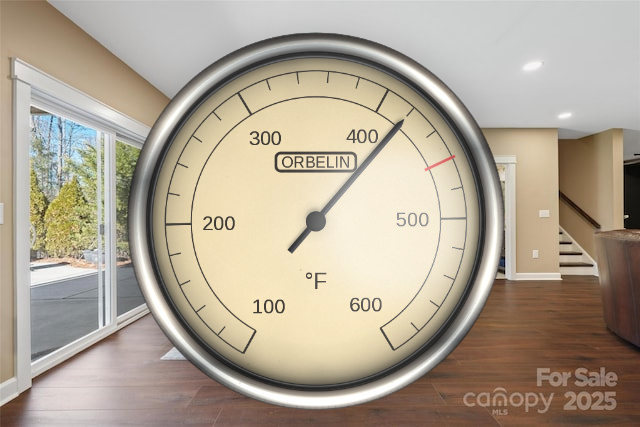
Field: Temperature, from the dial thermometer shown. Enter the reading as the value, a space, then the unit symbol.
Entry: 420 °F
